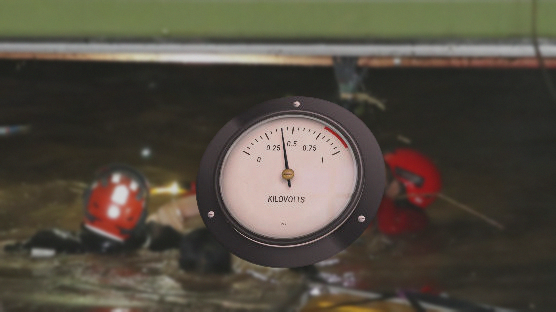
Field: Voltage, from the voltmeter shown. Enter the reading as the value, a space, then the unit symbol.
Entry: 0.4 kV
